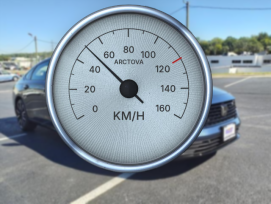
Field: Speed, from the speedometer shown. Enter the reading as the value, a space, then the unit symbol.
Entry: 50 km/h
